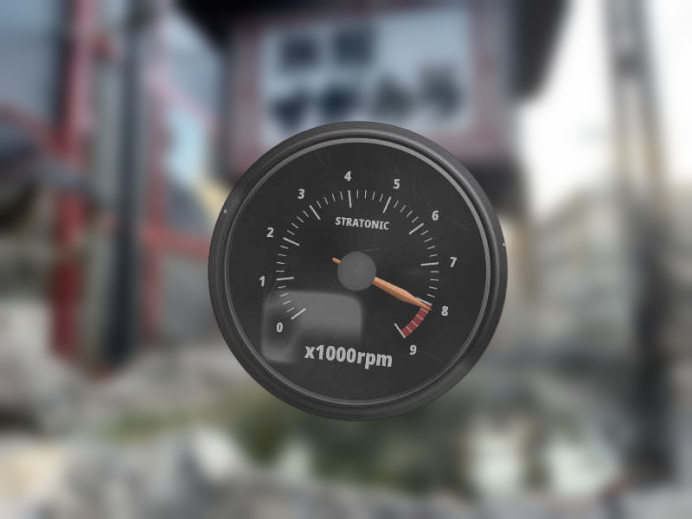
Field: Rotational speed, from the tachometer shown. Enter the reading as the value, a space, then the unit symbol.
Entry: 8100 rpm
